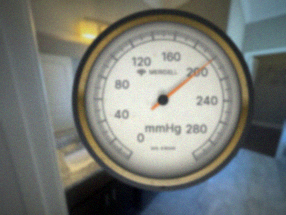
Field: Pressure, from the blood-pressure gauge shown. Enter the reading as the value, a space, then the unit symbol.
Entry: 200 mmHg
